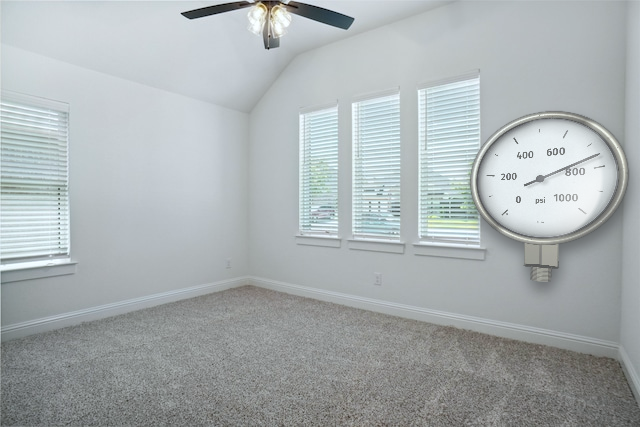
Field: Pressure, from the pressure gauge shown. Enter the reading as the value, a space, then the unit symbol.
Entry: 750 psi
